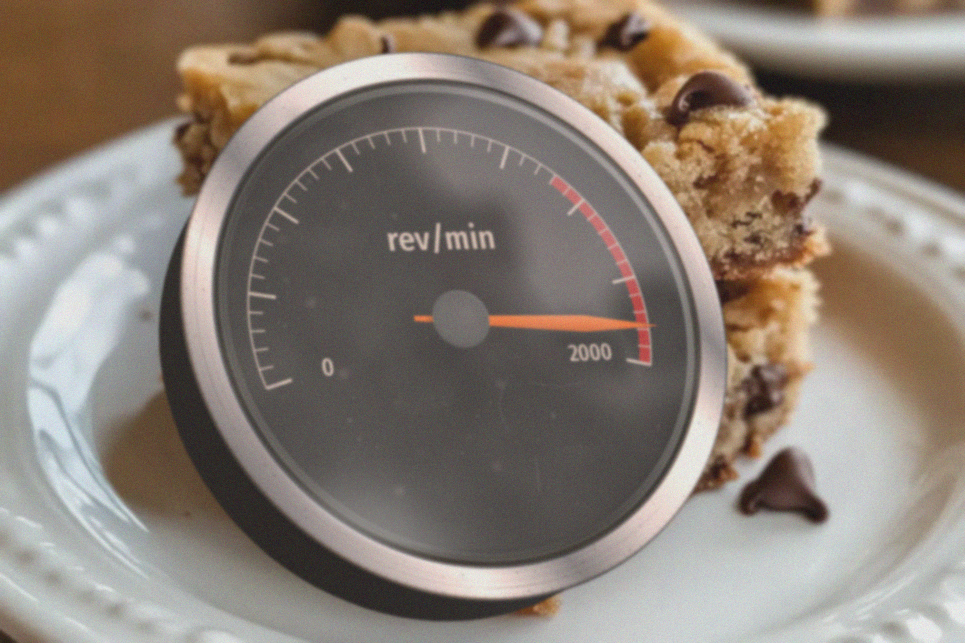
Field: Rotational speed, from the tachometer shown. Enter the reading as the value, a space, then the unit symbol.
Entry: 1900 rpm
